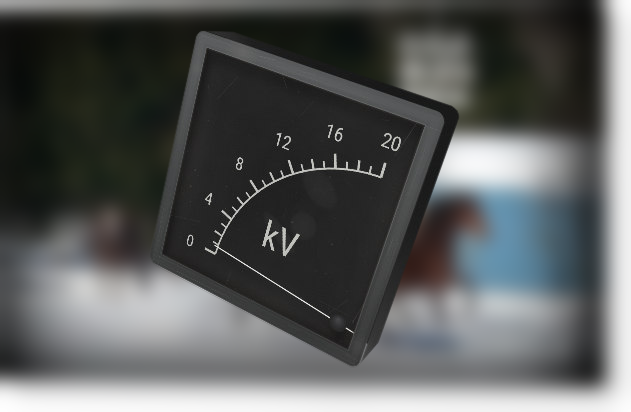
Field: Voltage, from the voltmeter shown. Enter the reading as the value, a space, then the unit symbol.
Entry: 1 kV
